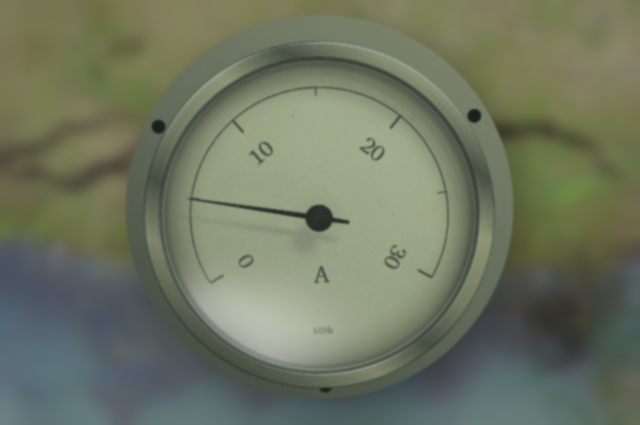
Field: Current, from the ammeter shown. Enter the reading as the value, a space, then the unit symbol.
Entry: 5 A
